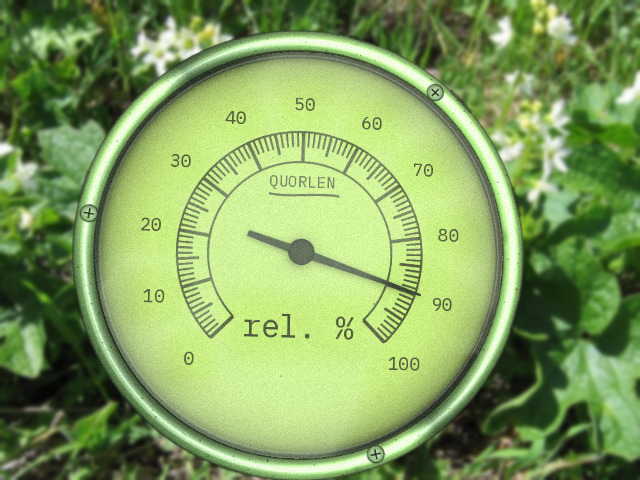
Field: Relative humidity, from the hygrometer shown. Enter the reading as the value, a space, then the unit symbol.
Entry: 90 %
